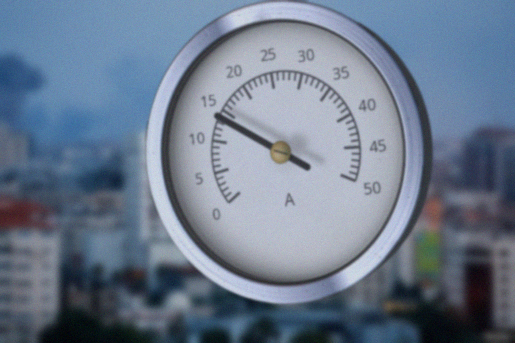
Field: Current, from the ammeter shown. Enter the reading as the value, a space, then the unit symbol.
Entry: 14 A
